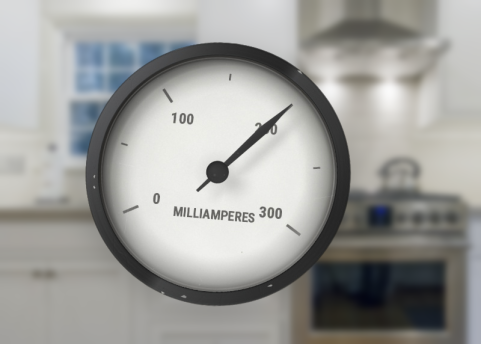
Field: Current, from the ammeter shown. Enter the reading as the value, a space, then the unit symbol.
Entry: 200 mA
